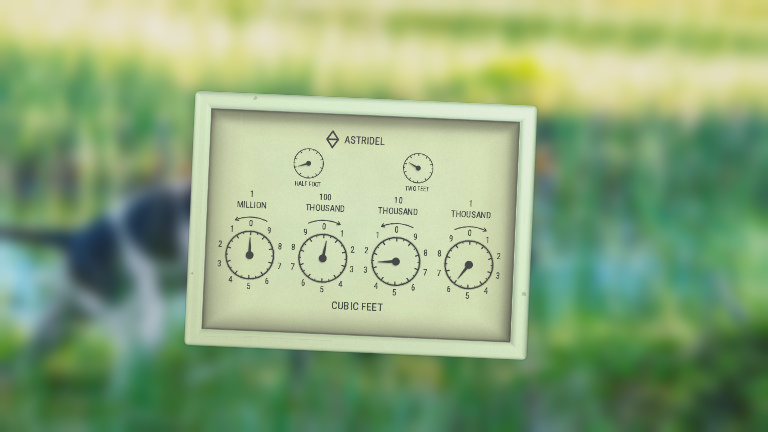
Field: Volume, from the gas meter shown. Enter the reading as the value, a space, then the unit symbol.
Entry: 2600 ft³
